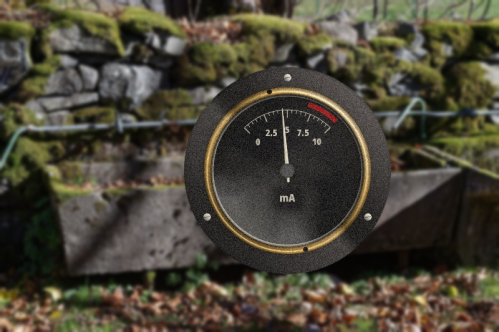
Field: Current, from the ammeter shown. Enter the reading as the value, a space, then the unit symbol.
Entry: 4.5 mA
